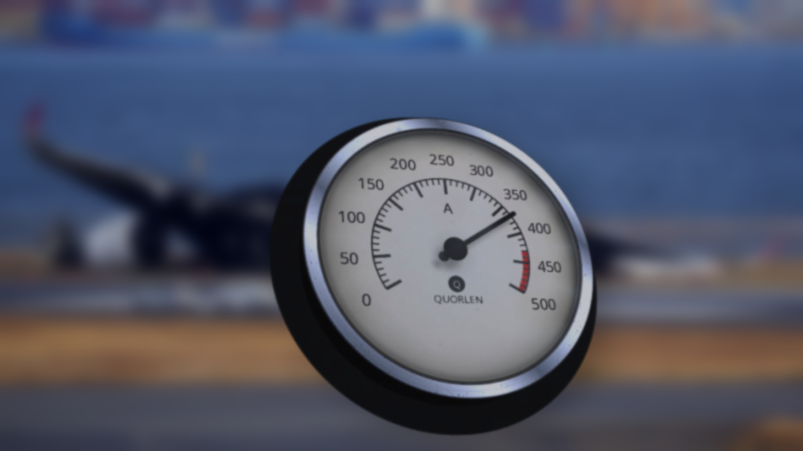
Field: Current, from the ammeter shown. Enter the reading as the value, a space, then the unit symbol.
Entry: 370 A
